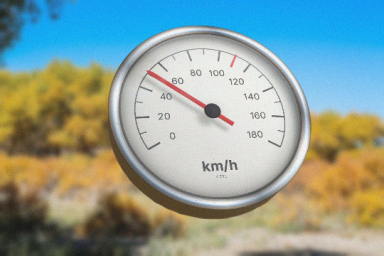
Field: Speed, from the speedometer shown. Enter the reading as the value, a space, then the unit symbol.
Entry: 50 km/h
